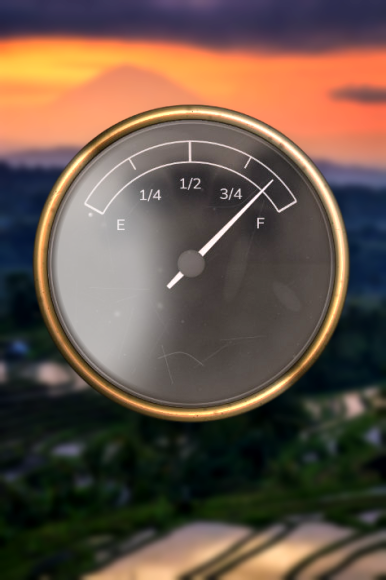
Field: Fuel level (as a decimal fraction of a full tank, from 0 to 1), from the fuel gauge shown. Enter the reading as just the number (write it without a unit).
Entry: 0.875
